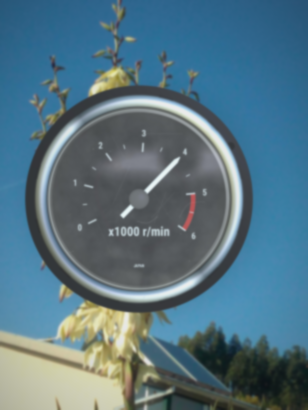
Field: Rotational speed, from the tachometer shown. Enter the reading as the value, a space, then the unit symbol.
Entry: 4000 rpm
